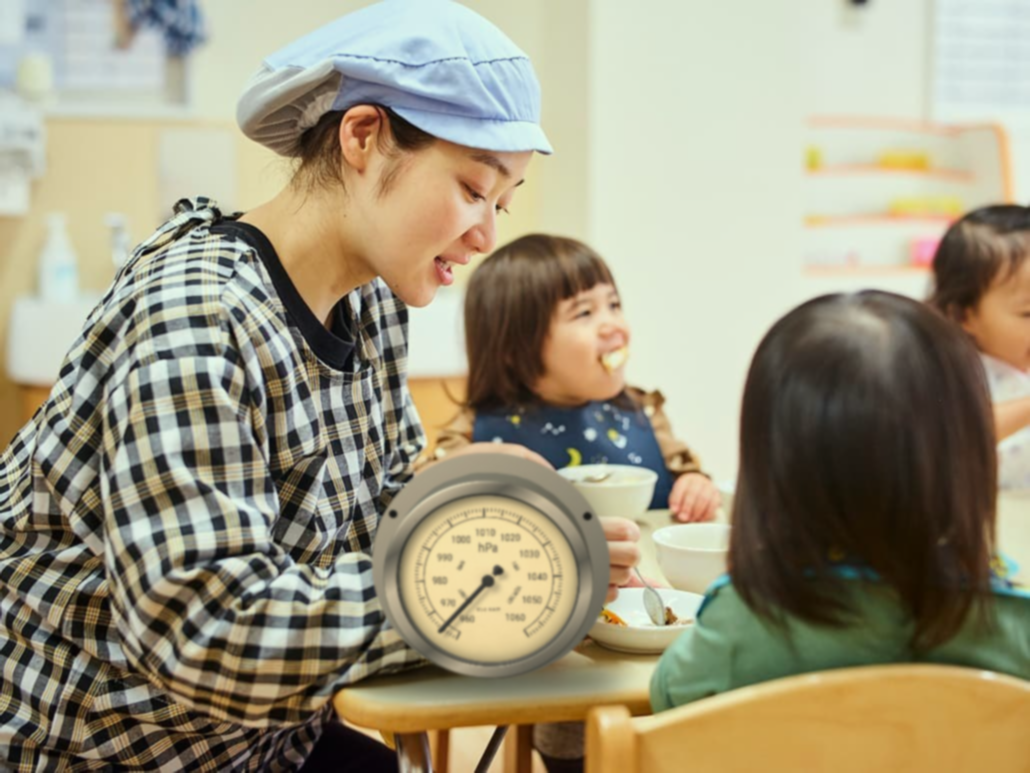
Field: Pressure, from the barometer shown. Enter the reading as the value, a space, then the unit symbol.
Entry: 965 hPa
